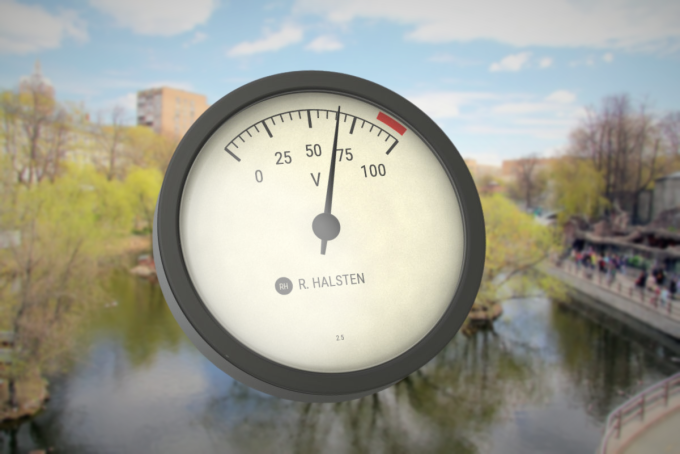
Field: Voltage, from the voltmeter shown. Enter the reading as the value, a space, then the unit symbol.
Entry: 65 V
